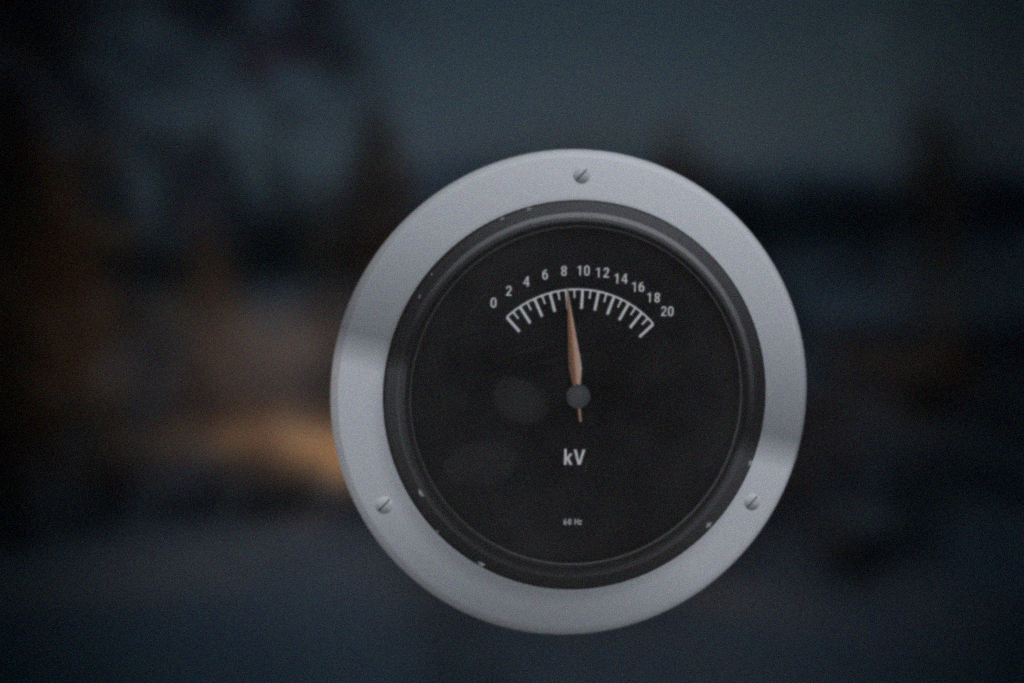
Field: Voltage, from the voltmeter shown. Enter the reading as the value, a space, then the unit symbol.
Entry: 8 kV
